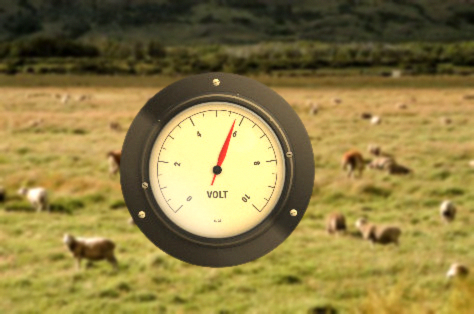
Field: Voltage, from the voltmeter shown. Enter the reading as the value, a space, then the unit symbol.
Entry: 5.75 V
